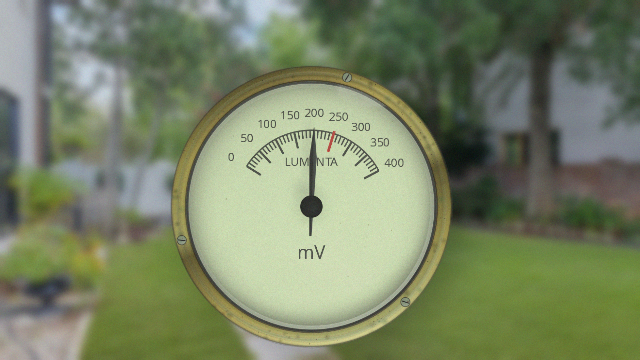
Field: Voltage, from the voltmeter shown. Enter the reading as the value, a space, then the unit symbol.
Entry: 200 mV
